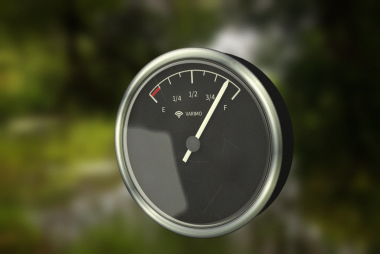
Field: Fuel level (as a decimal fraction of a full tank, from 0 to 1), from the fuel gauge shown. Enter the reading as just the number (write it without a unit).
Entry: 0.875
